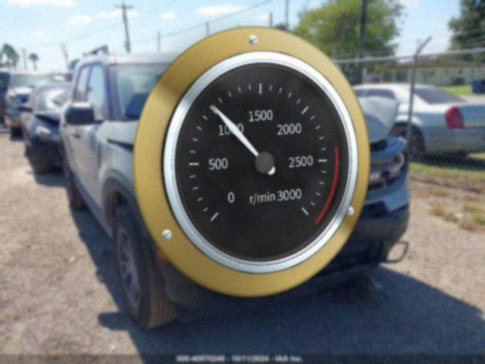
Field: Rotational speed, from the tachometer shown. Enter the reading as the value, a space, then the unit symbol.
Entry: 1000 rpm
